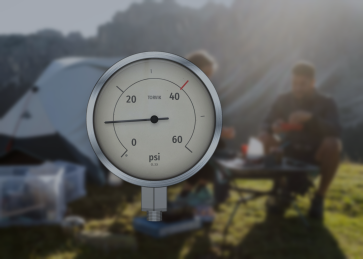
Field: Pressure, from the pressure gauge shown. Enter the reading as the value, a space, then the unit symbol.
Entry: 10 psi
